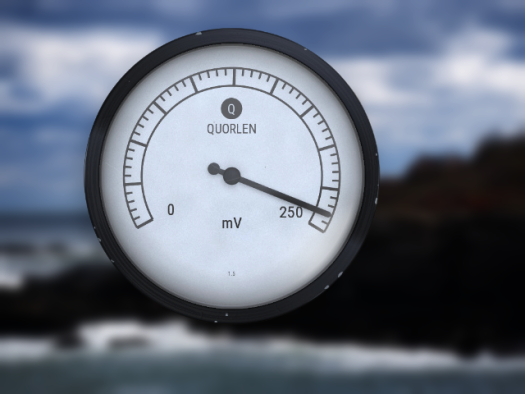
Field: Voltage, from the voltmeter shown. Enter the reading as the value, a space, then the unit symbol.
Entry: 240 mV
